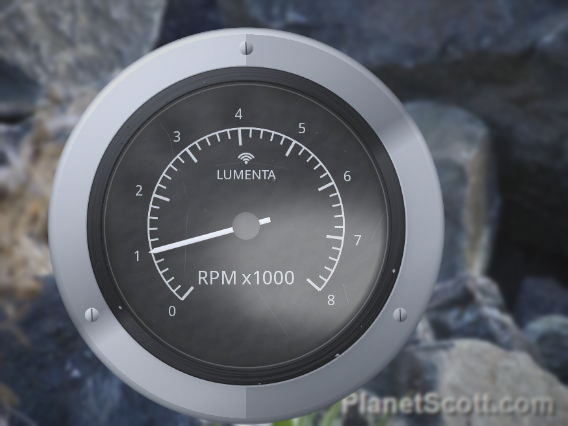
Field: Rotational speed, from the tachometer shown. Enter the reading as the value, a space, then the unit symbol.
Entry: 1000 rpm
